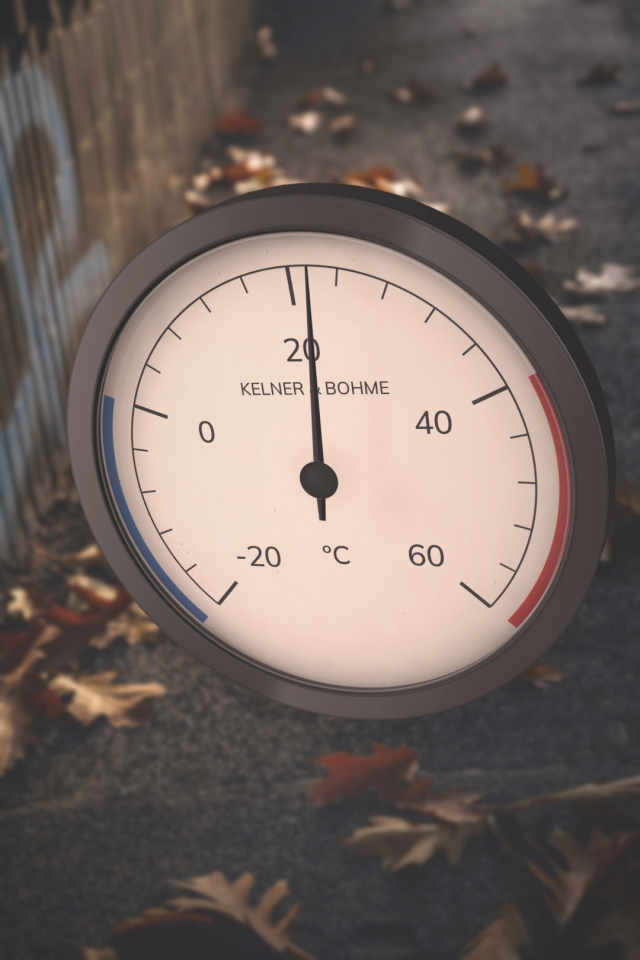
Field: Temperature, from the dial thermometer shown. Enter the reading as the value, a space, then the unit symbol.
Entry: 22 °C
